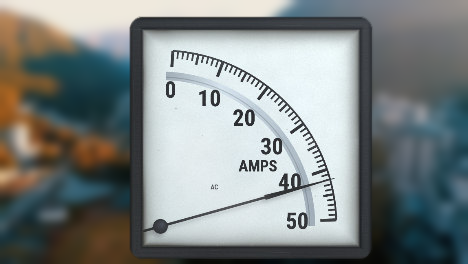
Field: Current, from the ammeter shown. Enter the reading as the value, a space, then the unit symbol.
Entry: 42 A
